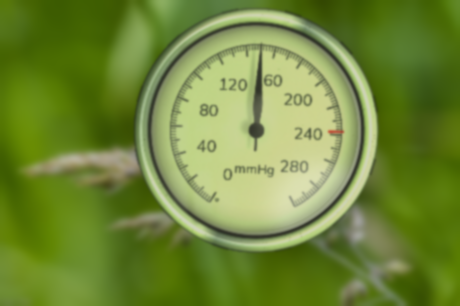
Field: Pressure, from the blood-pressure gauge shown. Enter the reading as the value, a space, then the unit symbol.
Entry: 150 mmHg
